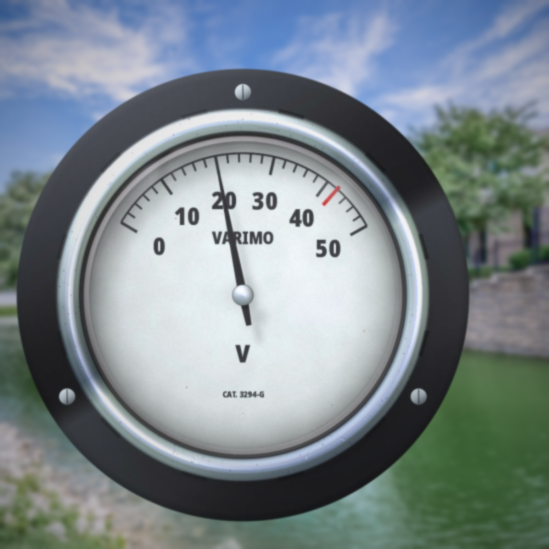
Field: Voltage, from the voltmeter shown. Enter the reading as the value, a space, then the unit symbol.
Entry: 20 V
